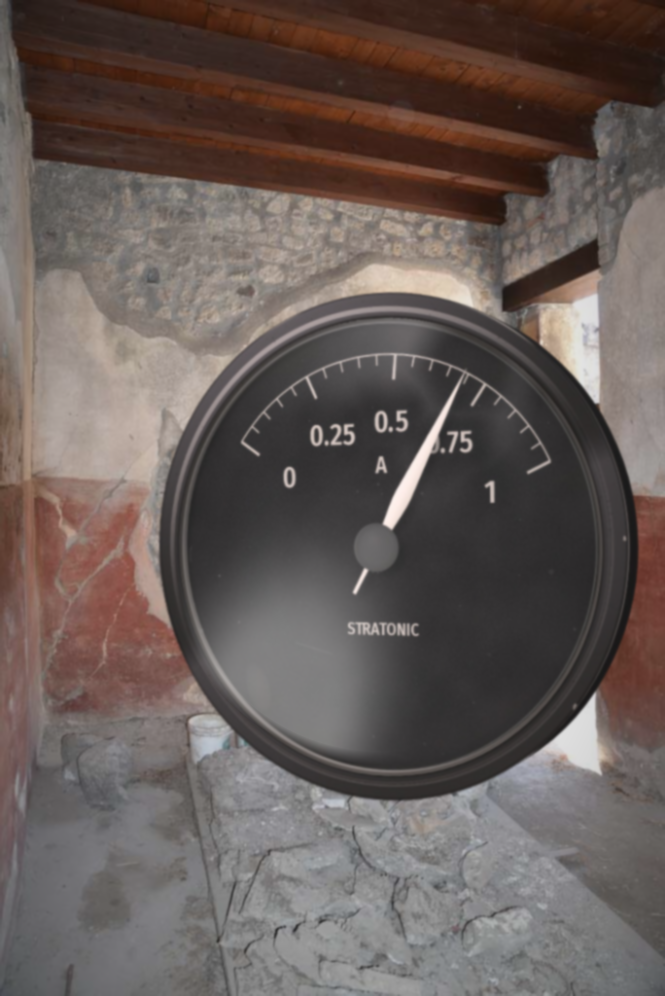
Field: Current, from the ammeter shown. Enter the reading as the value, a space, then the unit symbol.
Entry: 0.7 A
